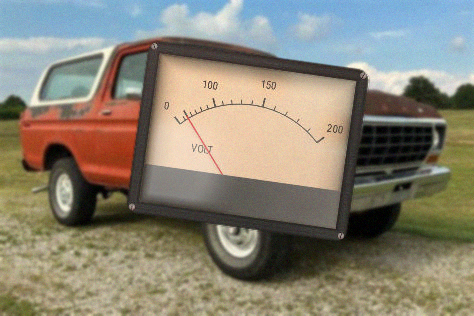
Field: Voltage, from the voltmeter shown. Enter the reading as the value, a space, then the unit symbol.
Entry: 50 V
